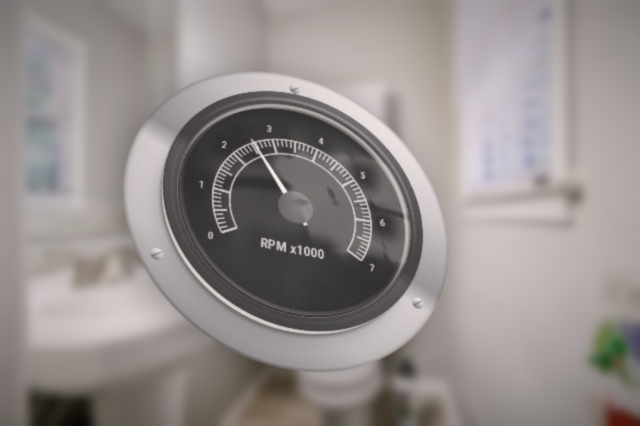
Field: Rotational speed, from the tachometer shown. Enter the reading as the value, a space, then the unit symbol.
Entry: 2500 rpm
